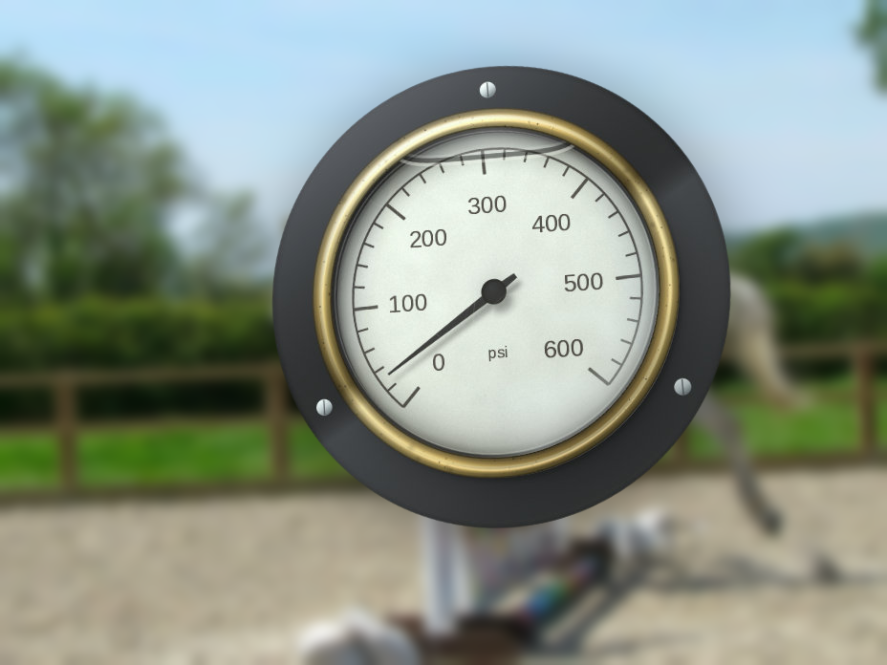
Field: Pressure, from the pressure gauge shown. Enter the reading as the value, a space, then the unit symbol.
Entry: 30 psi
